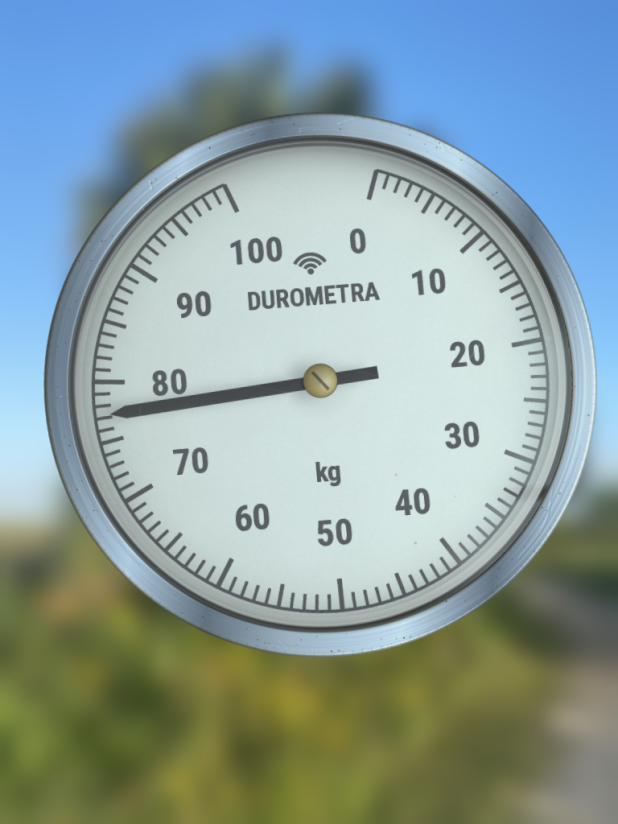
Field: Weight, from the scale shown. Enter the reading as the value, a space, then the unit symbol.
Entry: 77 kg
